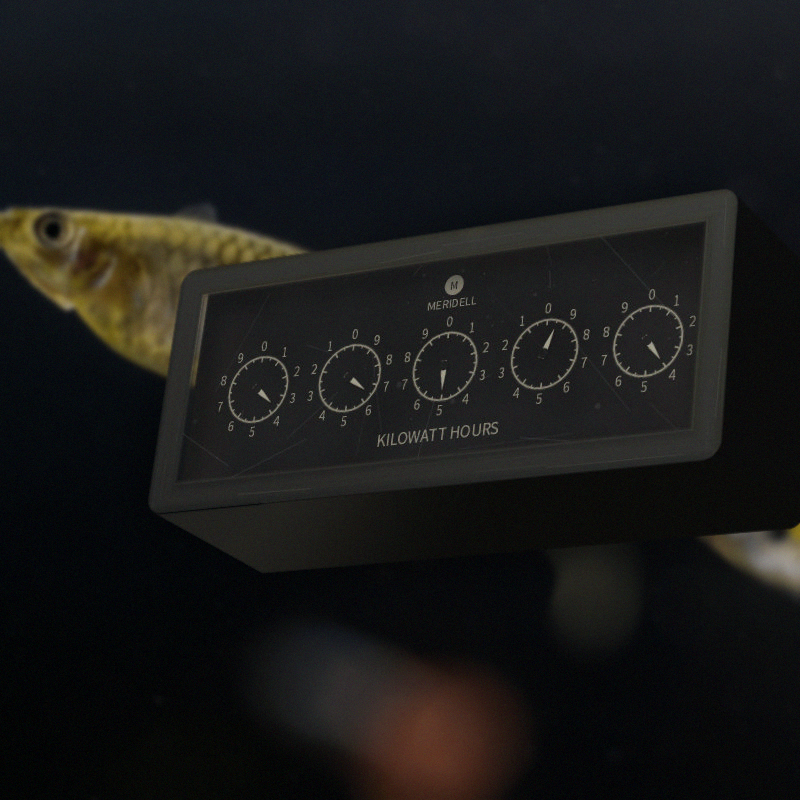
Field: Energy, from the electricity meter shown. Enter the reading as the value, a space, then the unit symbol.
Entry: 36494 kWh
